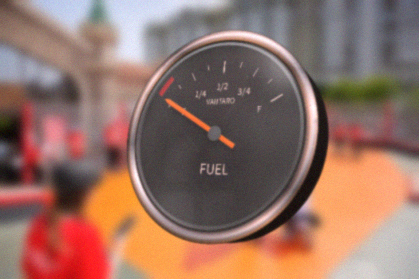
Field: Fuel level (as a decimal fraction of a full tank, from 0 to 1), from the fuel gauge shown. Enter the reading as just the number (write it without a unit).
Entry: 0
